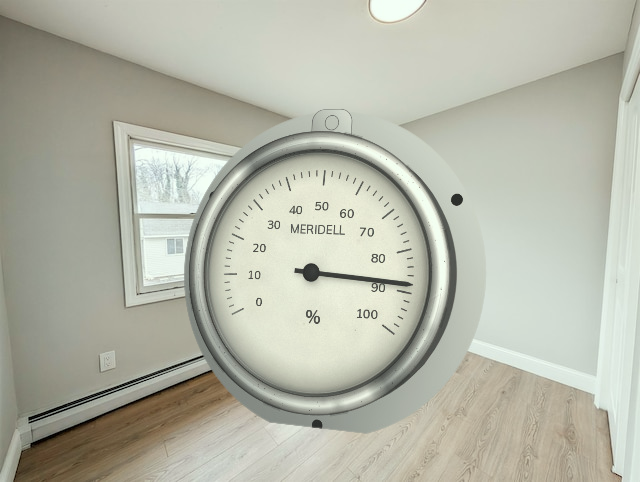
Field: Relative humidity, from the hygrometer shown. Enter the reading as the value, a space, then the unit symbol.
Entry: 88 %
